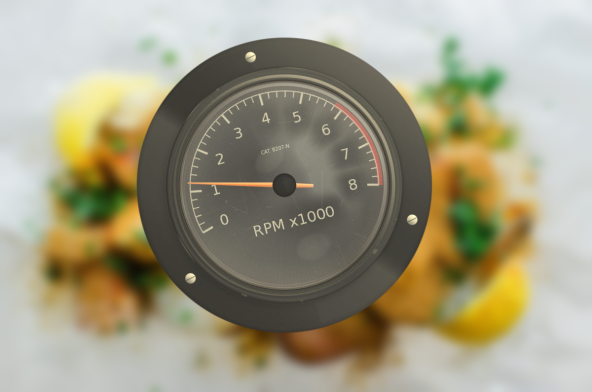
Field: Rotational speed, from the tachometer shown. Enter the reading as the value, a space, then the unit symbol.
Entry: 1200 rpm
